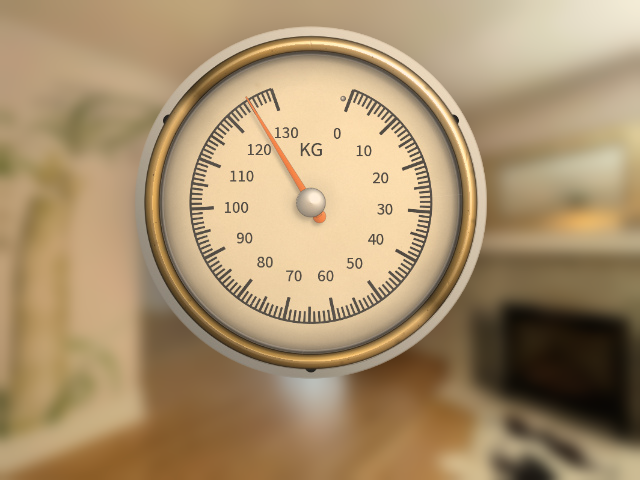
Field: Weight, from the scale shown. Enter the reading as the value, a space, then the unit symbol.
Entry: 125 kg
